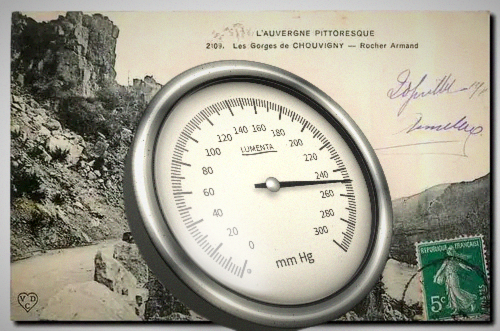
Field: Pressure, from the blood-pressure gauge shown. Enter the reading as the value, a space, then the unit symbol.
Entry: 250 mmHg
